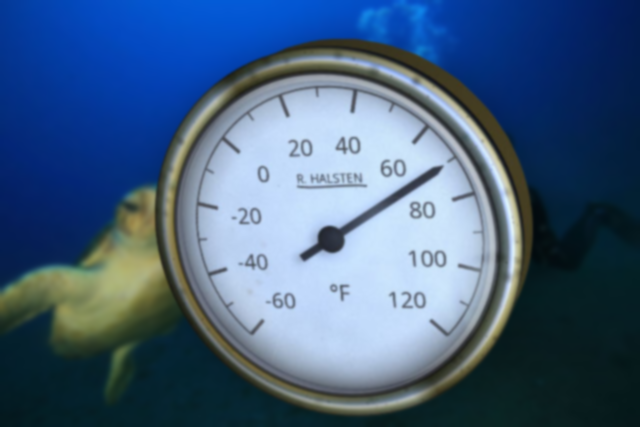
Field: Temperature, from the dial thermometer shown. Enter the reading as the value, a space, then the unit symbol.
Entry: 70 °F
